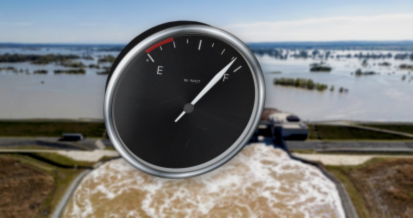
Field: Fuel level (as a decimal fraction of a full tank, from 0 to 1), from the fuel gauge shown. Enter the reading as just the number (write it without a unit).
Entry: 0.875
